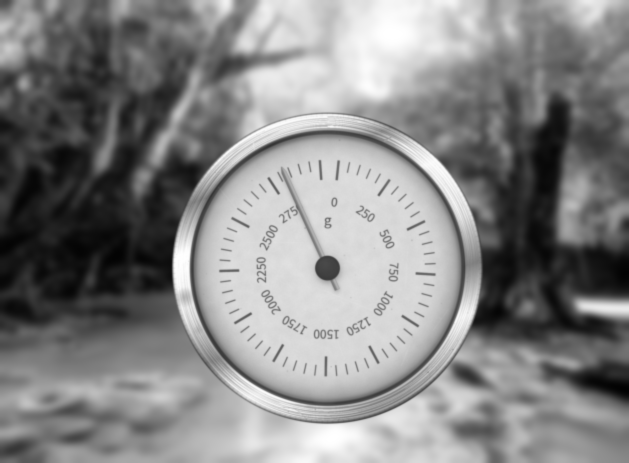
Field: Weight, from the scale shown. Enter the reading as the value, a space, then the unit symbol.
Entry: 2825 g
